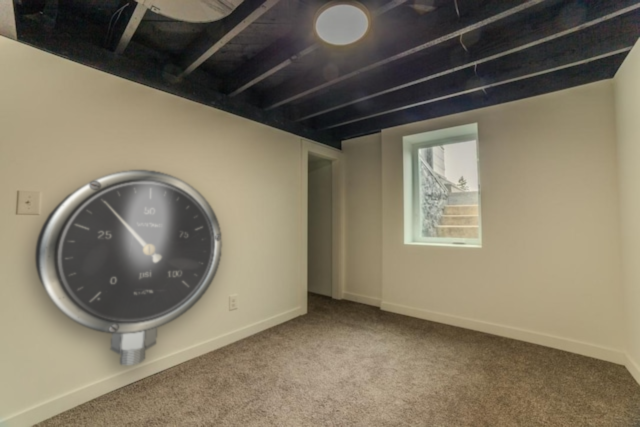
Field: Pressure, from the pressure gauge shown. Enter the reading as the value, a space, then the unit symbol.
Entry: 35 psi
